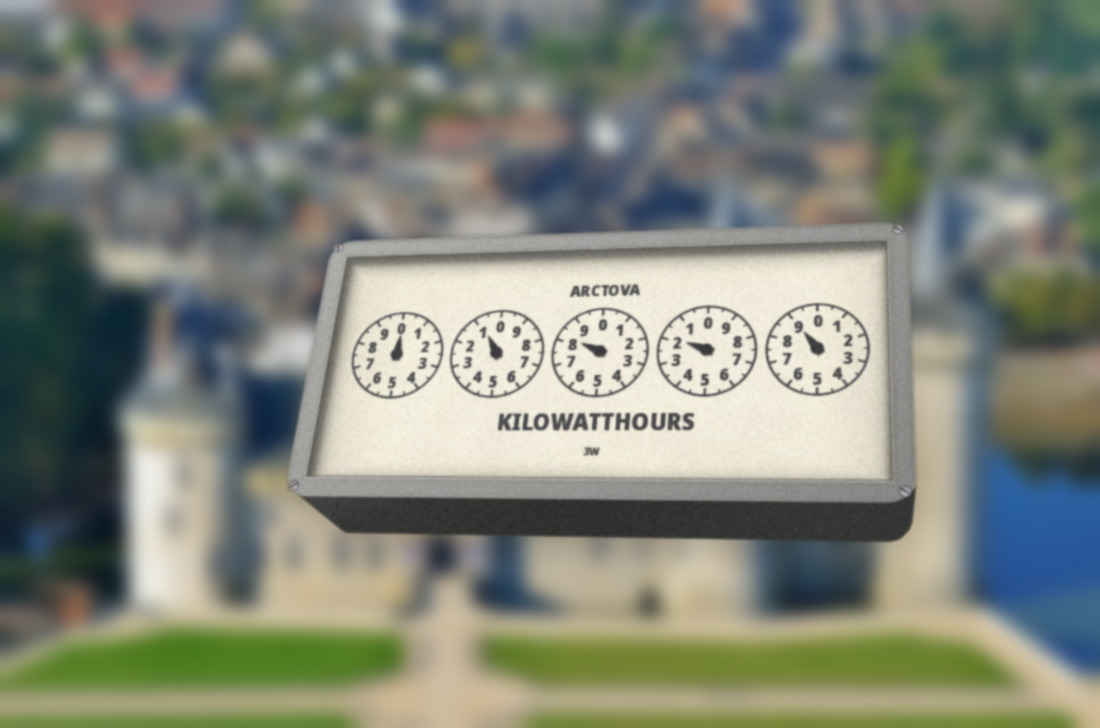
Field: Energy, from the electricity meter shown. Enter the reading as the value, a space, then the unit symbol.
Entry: 819 kWh
